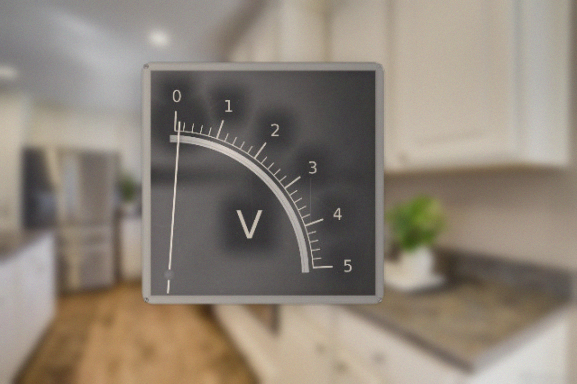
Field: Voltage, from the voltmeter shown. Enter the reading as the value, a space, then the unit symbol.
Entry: 0.1 V
